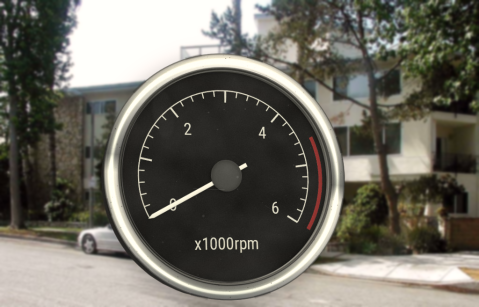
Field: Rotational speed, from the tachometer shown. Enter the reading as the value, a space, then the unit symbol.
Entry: 0 rpm
